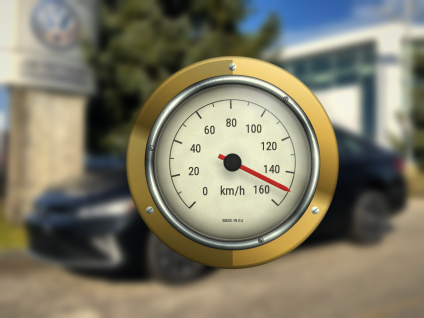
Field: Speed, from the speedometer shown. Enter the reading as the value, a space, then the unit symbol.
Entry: 150 km/h
